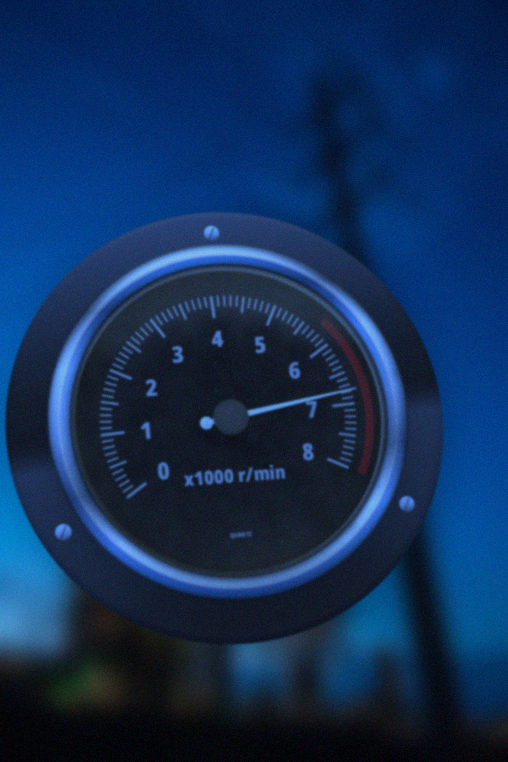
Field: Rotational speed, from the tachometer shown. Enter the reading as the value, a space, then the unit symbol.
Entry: 6800 rpm
